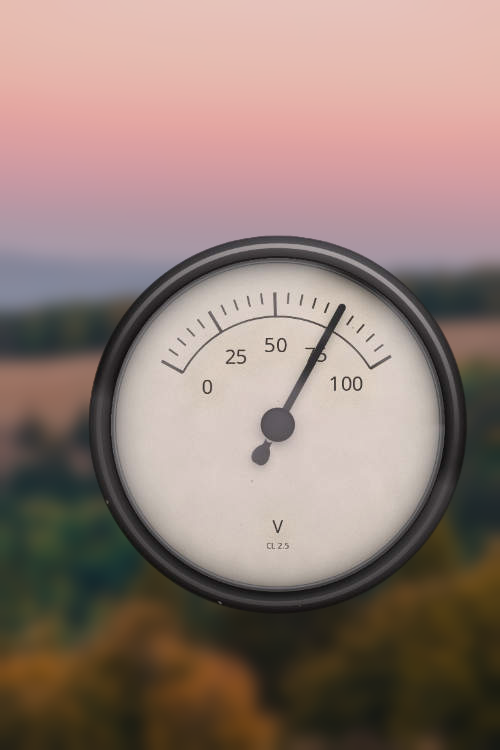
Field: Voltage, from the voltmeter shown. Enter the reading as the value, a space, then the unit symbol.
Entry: 75 V
